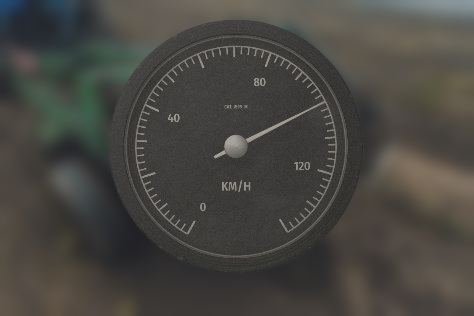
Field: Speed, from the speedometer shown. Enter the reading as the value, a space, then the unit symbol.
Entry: 100 km/h
